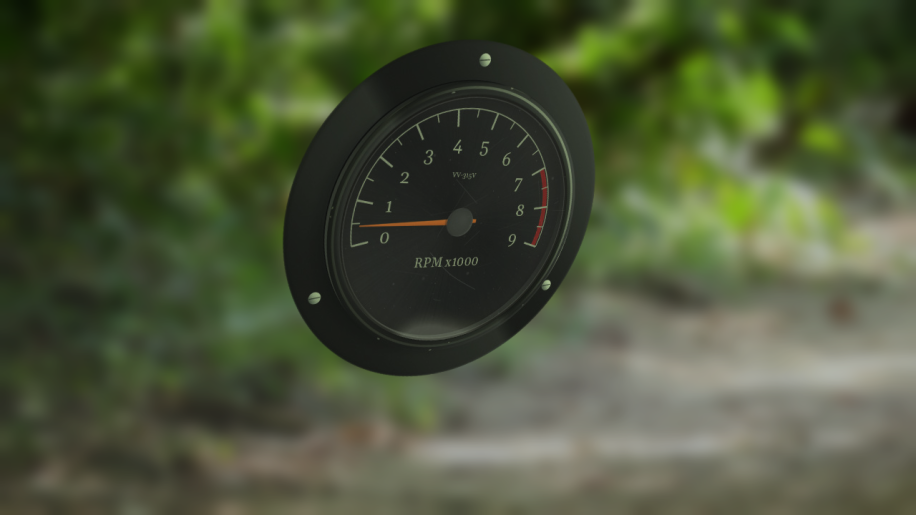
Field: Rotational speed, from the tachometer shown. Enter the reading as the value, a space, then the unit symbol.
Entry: 500 rpm
